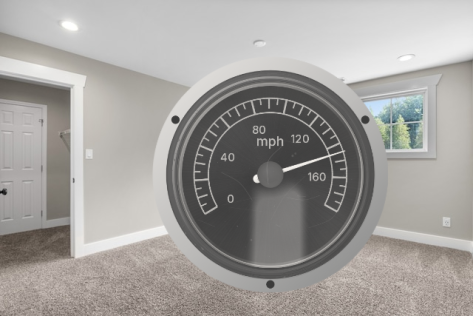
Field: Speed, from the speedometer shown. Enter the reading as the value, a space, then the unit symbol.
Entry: 145 mph
